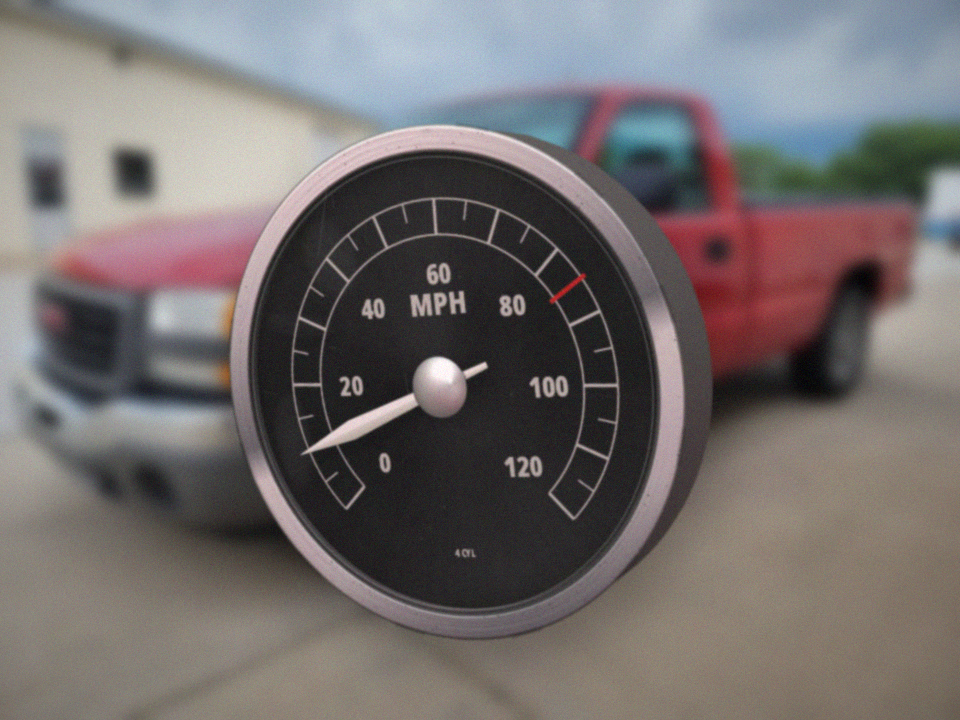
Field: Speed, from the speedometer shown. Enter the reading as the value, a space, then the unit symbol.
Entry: 10 mph
